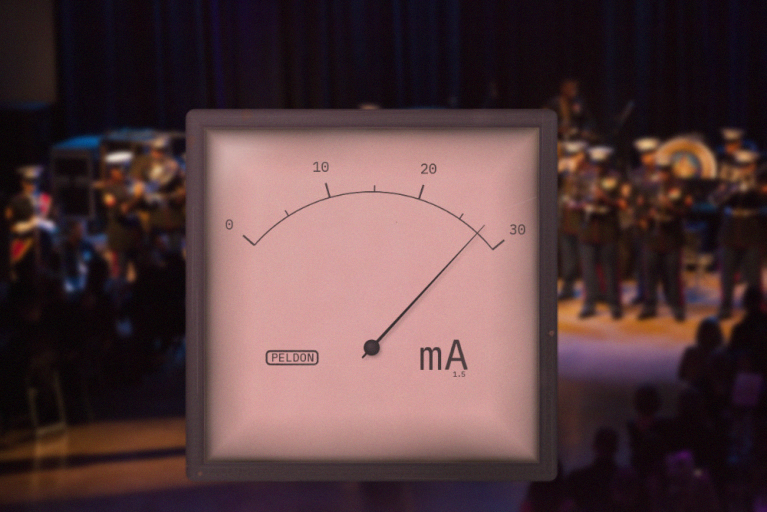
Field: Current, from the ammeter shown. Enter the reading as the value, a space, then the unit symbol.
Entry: 27.5 mA
